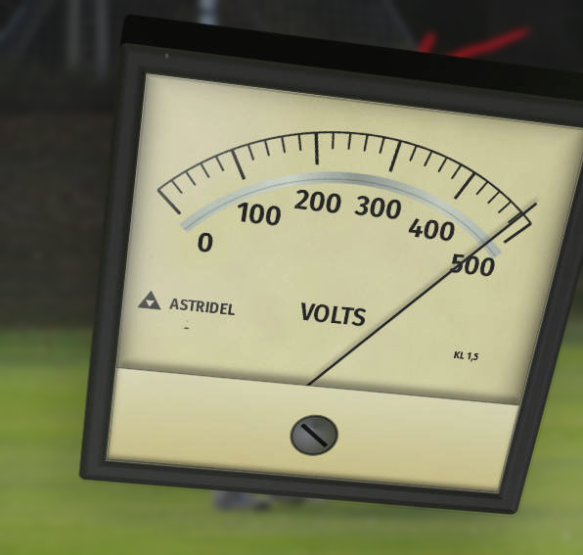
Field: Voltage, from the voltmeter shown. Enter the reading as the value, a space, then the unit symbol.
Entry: 480 V
